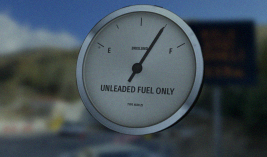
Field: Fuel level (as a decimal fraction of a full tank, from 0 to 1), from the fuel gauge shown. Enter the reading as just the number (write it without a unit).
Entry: 0.75
